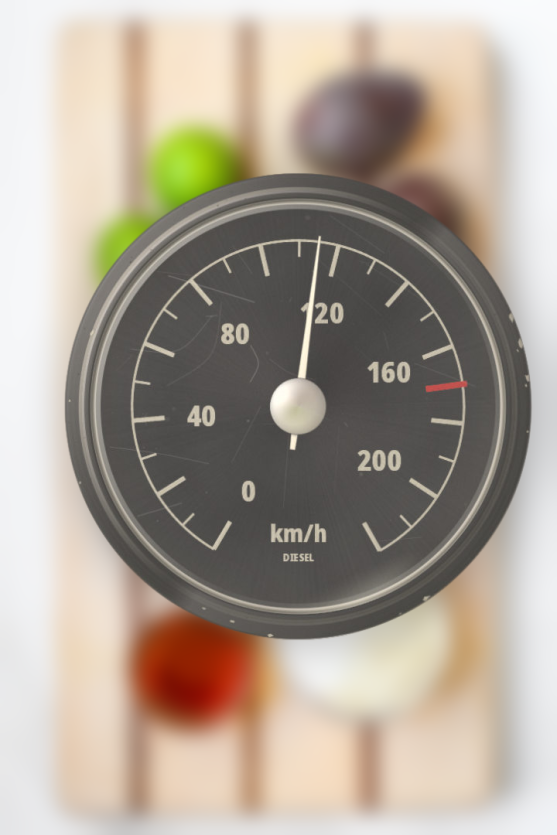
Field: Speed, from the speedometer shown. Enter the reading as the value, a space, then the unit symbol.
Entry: 115 km/h
